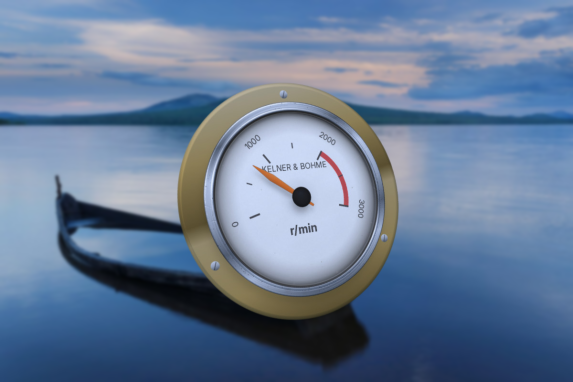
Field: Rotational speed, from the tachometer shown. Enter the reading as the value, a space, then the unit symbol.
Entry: 750 rpm
